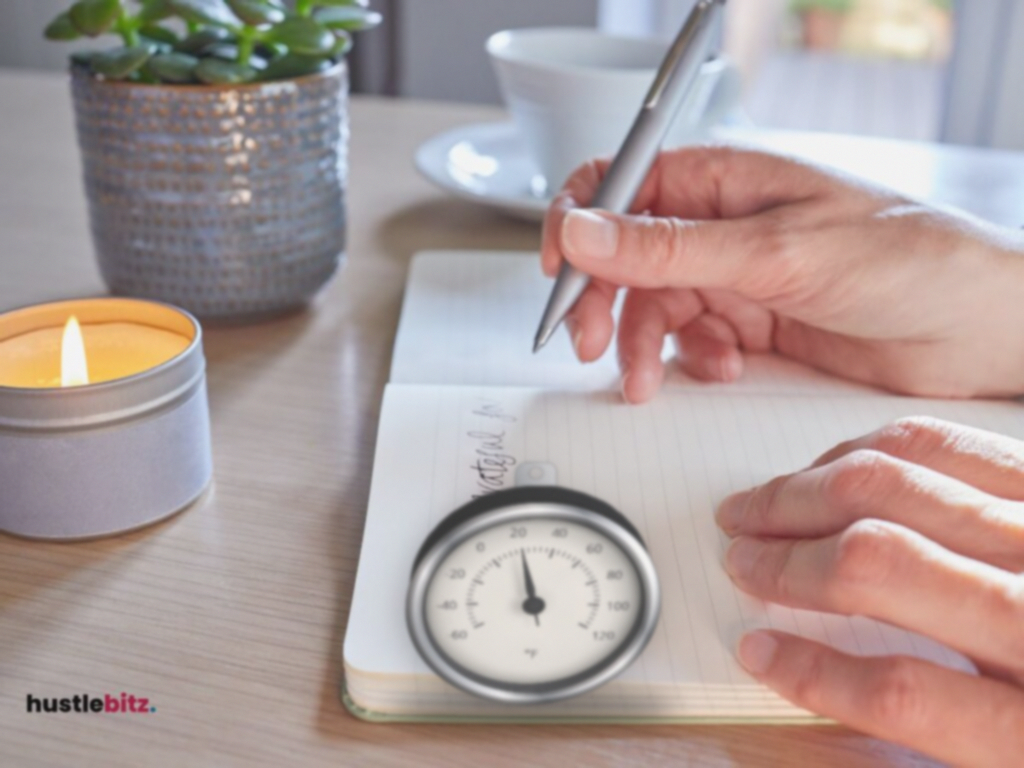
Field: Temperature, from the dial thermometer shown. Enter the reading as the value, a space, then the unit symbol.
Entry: 20 °F
